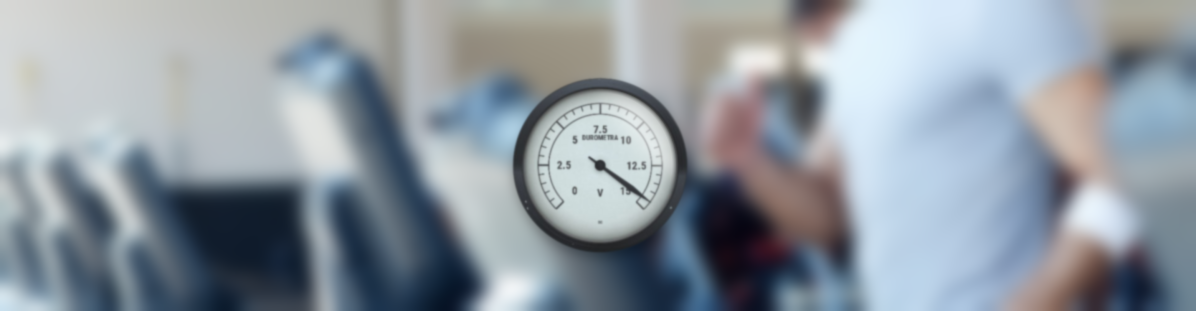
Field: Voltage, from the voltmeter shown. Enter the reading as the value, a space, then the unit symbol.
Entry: 14.5 V
